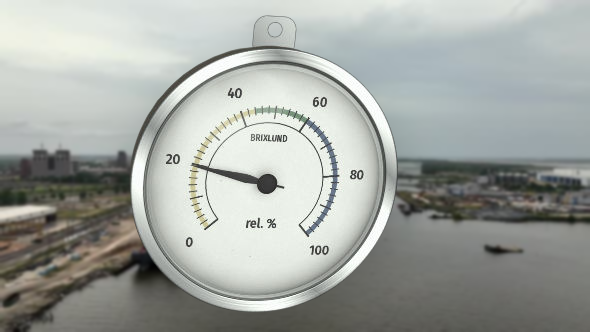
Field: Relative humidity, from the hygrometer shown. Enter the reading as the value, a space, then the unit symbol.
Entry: 20 %
